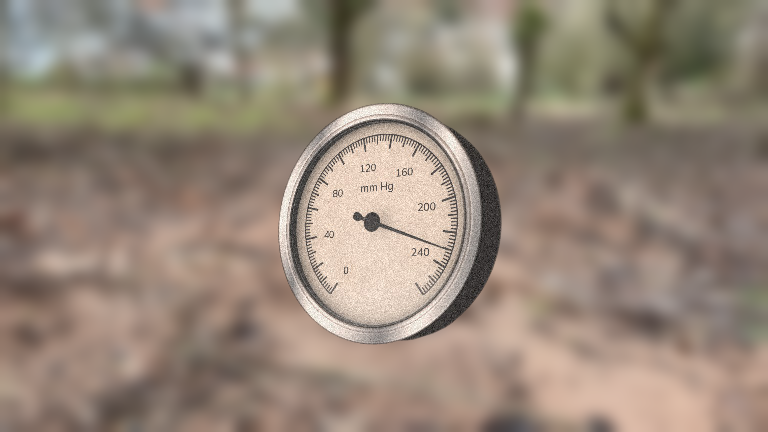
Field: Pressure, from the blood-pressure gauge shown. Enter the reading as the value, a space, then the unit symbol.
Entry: 230 mmHg
